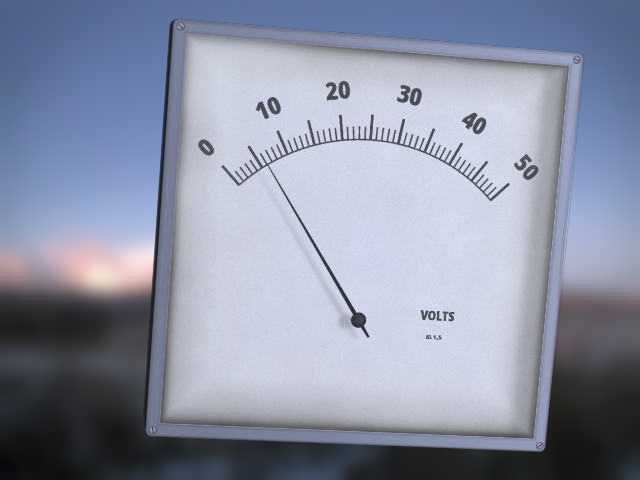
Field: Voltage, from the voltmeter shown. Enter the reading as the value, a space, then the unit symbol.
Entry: 6 V
